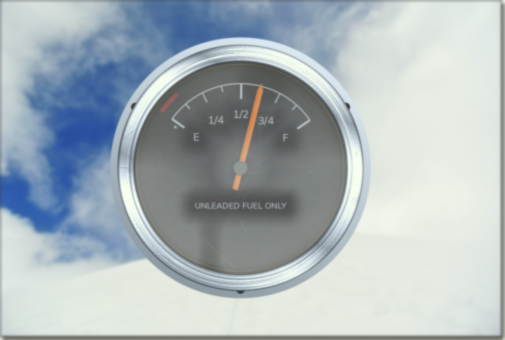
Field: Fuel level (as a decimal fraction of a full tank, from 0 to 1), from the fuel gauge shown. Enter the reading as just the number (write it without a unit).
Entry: 0.625
